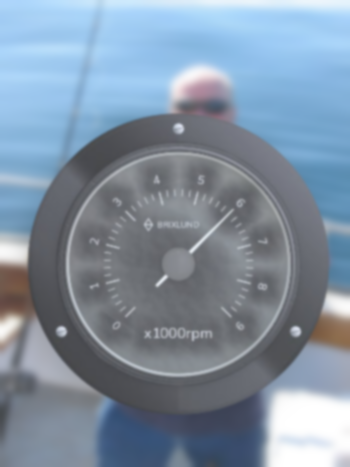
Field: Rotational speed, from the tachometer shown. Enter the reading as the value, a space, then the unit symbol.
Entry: 6000 rpm
